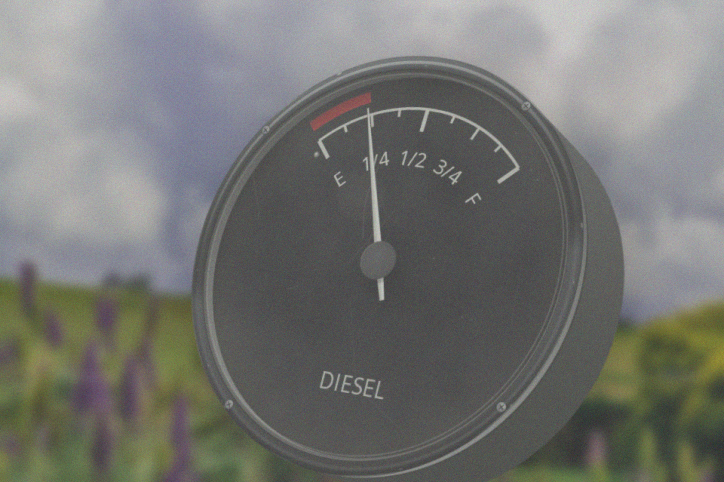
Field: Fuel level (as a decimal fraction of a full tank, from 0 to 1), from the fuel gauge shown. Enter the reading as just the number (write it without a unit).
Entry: 0.25
